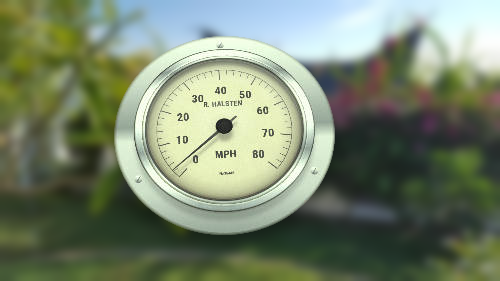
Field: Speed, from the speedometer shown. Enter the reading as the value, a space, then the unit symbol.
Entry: 2 mph
